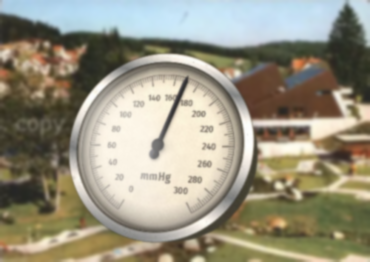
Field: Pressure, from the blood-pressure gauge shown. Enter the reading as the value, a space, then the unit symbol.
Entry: 170 mmHg
